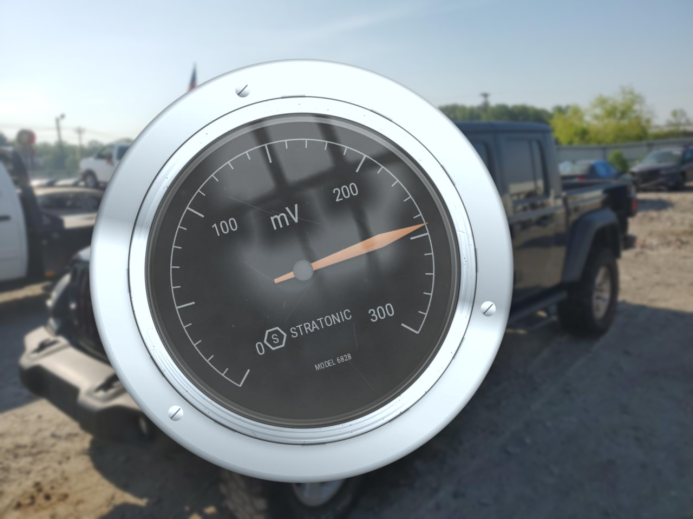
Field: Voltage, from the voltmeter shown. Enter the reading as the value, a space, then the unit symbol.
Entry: 245 mV
